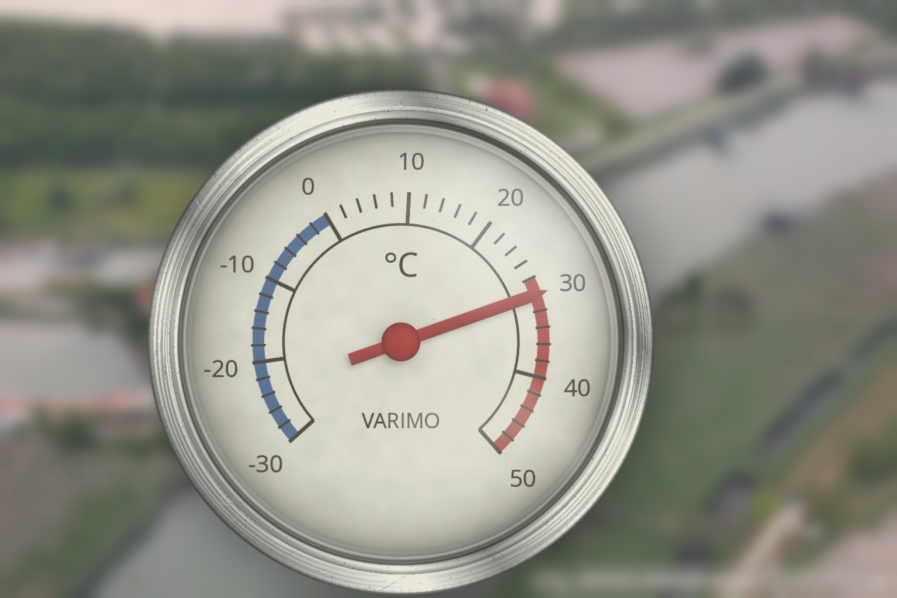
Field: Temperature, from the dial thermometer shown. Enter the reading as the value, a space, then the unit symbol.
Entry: 30 °C
